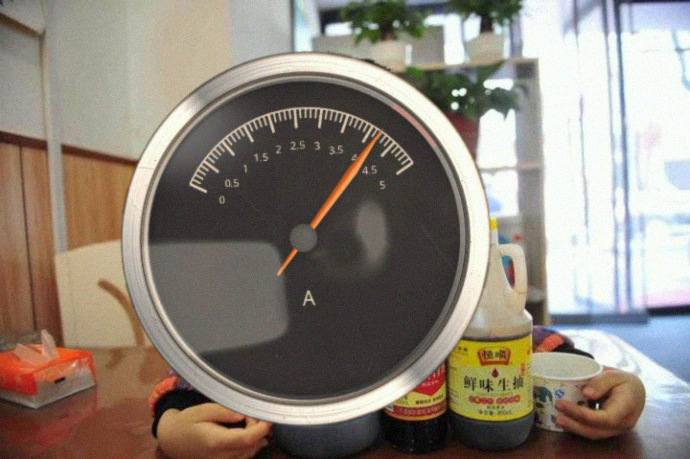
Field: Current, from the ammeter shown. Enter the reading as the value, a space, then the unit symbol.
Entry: 4.2 A
